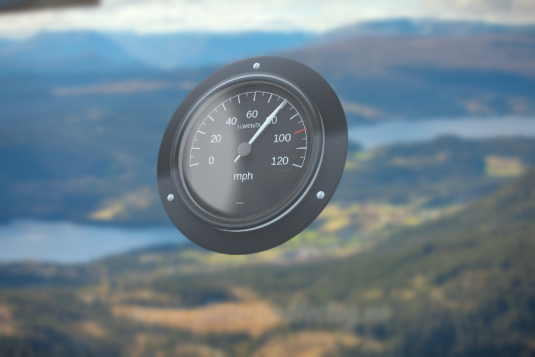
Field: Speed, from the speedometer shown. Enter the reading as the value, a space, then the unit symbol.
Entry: 80 mph
